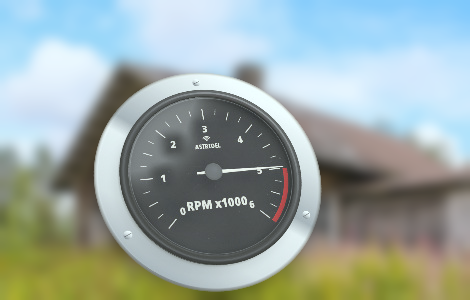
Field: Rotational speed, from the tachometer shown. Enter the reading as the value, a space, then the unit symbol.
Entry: 5000 rpm
